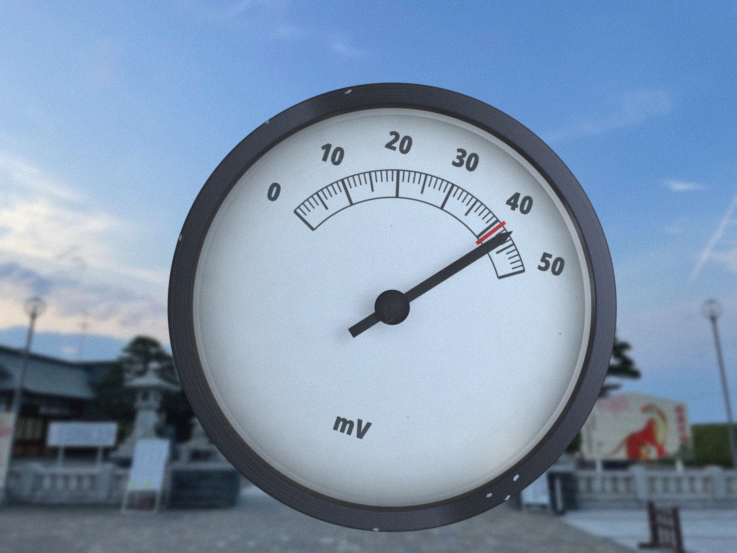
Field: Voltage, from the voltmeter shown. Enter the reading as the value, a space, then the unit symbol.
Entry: 43 mV
